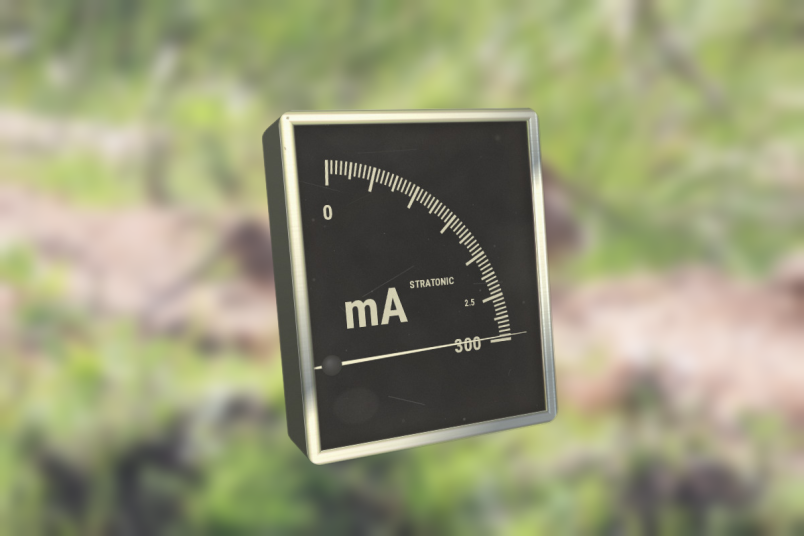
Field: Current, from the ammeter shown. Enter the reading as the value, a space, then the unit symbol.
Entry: 295 mA
